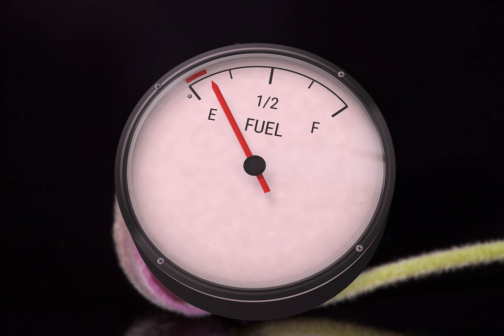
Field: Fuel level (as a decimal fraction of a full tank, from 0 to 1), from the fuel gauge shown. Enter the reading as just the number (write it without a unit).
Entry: 0.125
